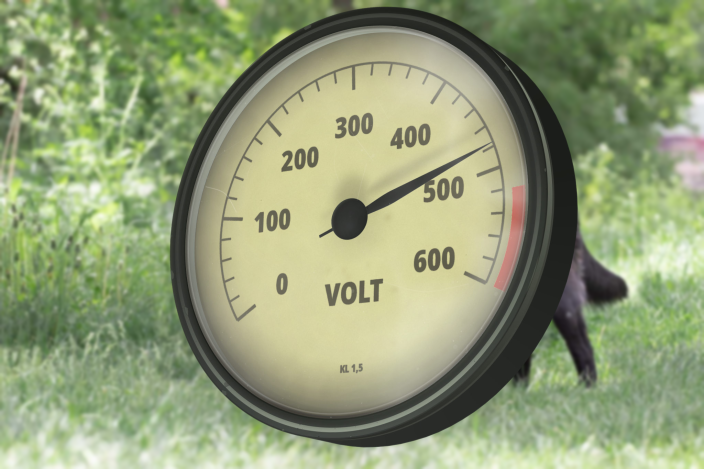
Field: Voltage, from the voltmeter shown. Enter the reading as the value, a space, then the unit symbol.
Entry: 480 V
